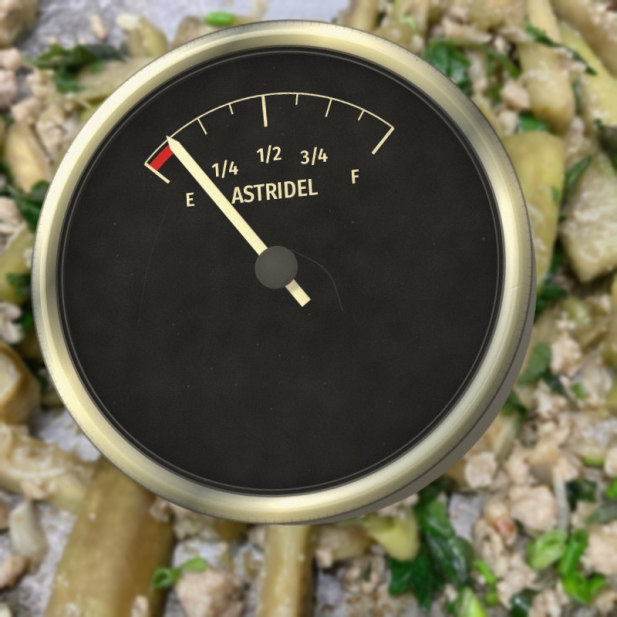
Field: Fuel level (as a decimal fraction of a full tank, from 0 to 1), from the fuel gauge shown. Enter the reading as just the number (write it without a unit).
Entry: 0.125
